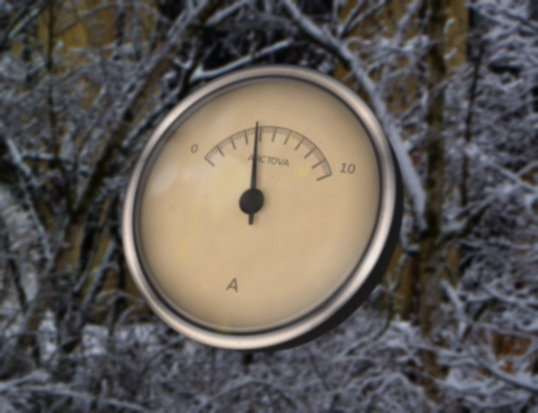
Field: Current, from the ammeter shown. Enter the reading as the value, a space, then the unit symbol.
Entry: 4 A
